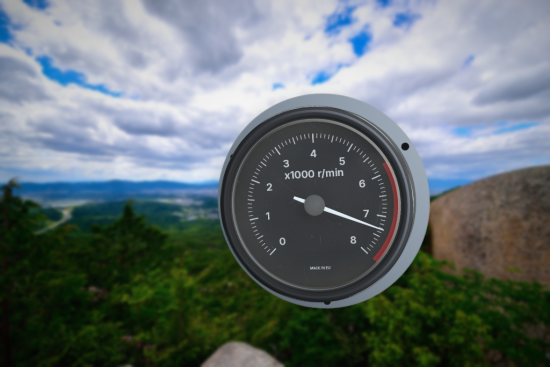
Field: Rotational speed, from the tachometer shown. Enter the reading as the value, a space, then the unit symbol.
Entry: 7300 rpm
